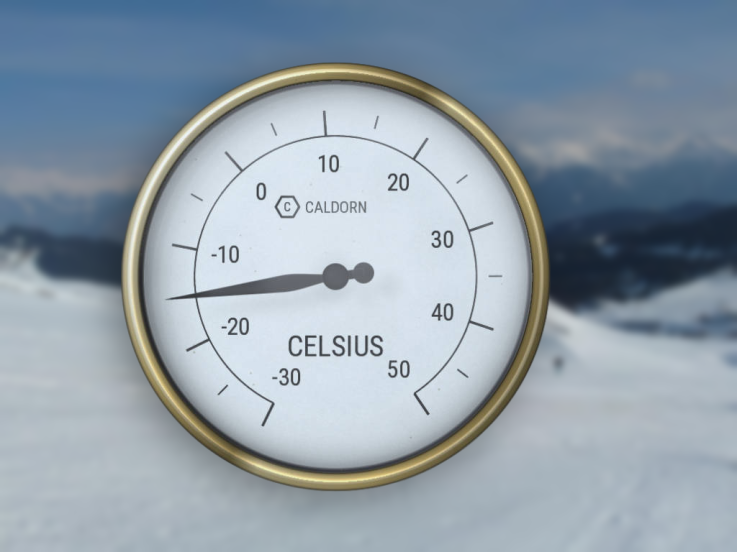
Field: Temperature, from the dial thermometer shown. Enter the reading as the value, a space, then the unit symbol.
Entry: -15 °C
